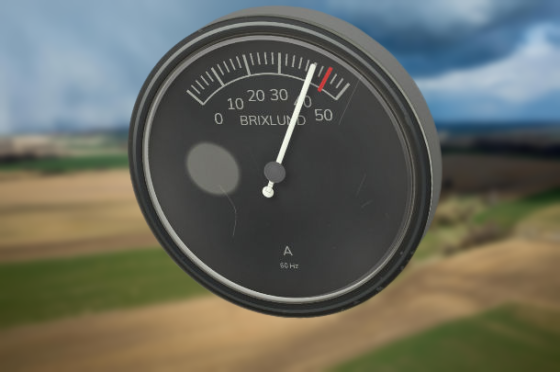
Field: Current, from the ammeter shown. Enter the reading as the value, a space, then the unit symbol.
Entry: 40 A
